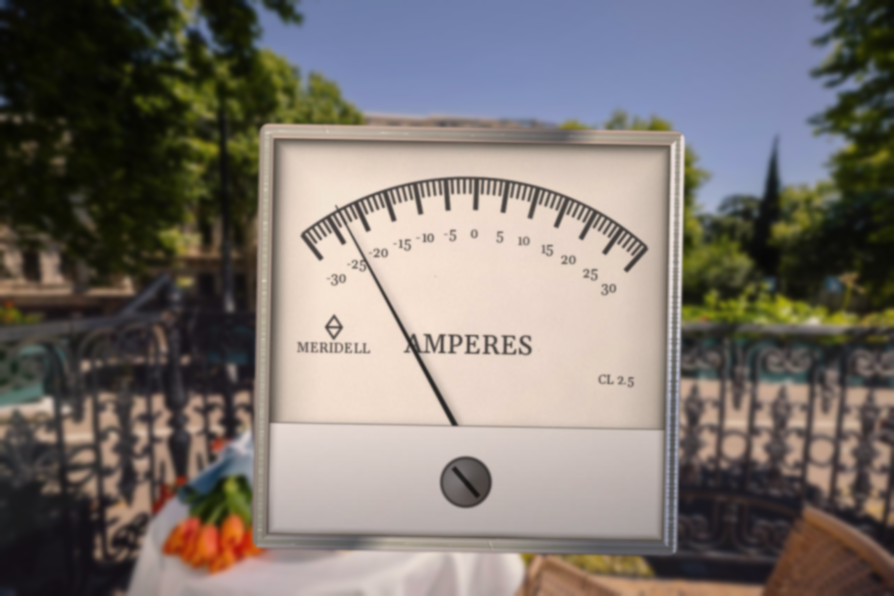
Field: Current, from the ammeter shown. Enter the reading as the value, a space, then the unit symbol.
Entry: -23 A
